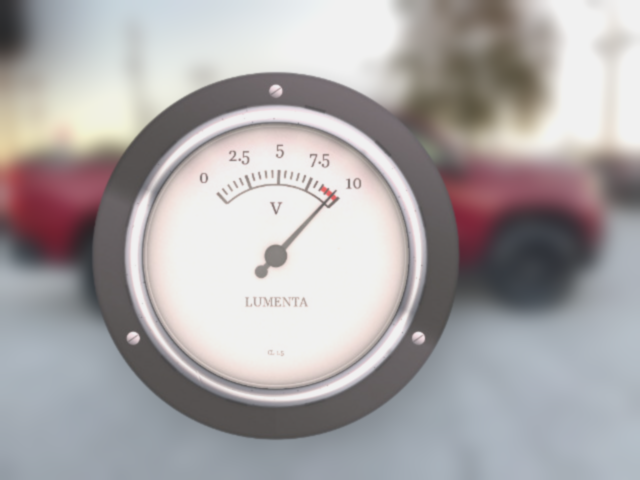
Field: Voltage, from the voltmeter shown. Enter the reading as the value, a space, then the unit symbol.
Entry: 9.5 V
